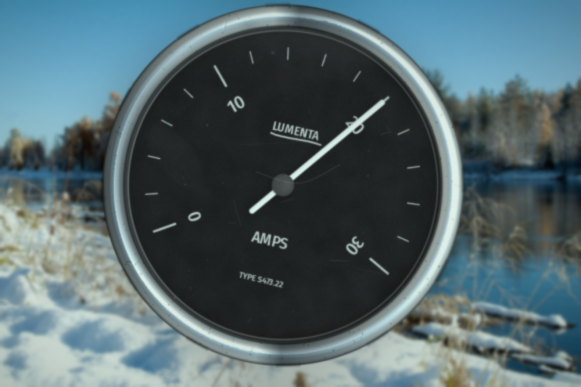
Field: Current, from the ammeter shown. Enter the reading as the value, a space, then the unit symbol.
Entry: 20 A
